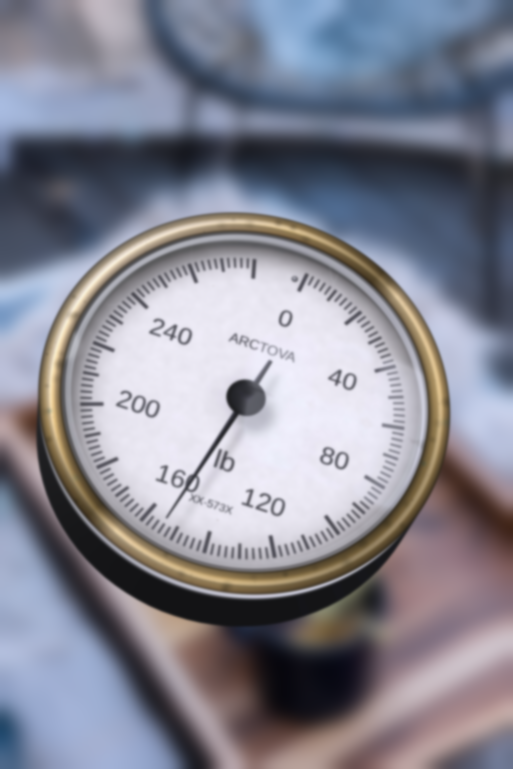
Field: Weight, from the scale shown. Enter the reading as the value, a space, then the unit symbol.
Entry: 154 lb
